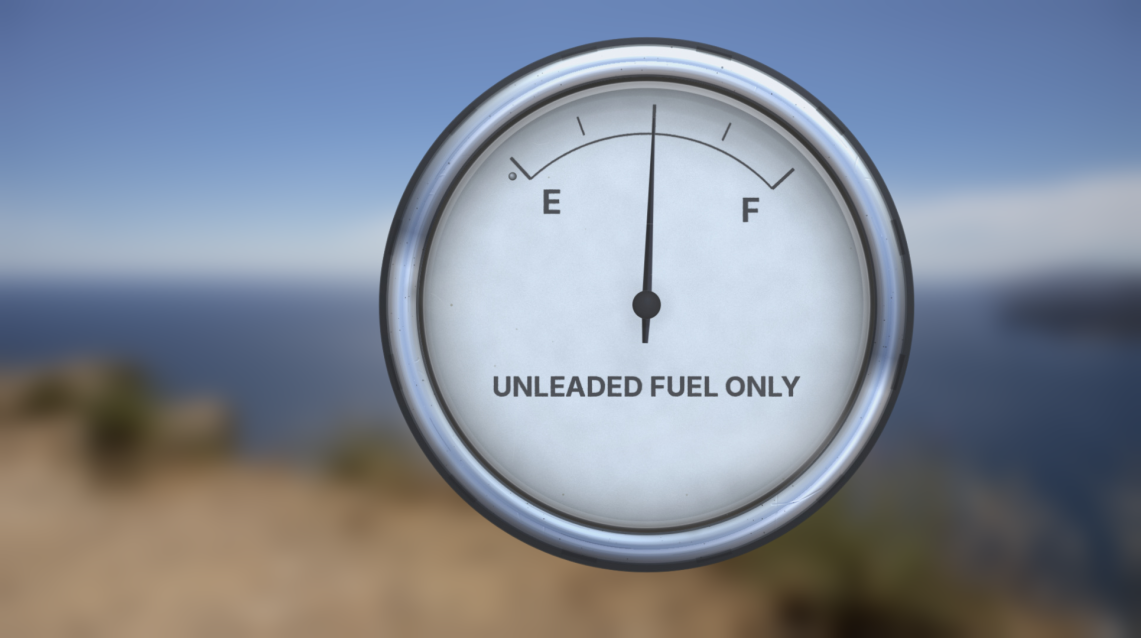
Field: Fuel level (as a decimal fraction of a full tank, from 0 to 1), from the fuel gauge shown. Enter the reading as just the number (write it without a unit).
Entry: 0.5
